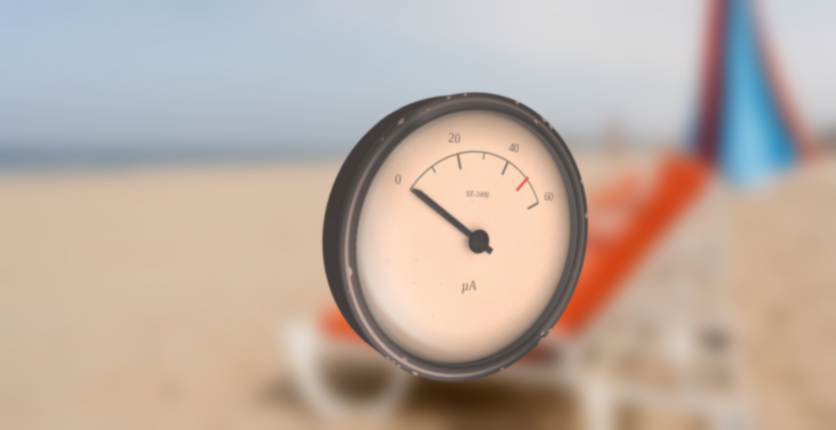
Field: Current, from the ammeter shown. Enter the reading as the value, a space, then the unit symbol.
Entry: 0 µA
